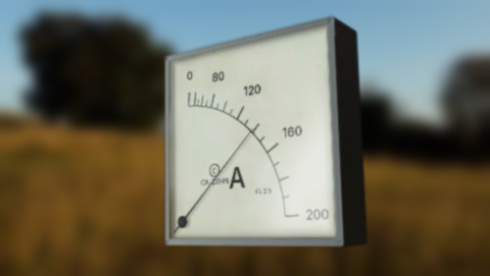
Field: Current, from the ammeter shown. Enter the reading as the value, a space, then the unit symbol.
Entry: 140 A
